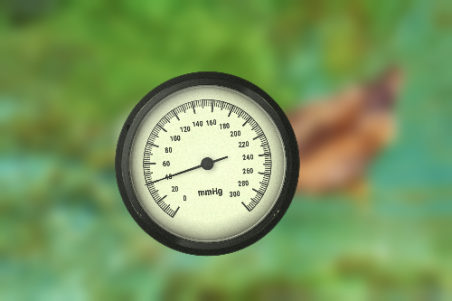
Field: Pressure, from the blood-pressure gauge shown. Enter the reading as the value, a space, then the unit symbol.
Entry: 40 mmHg
